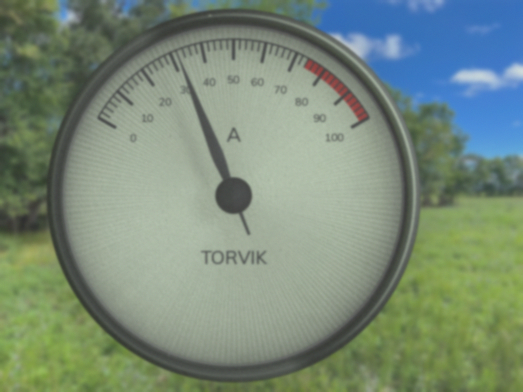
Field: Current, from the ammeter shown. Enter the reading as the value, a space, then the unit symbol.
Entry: 32 A
